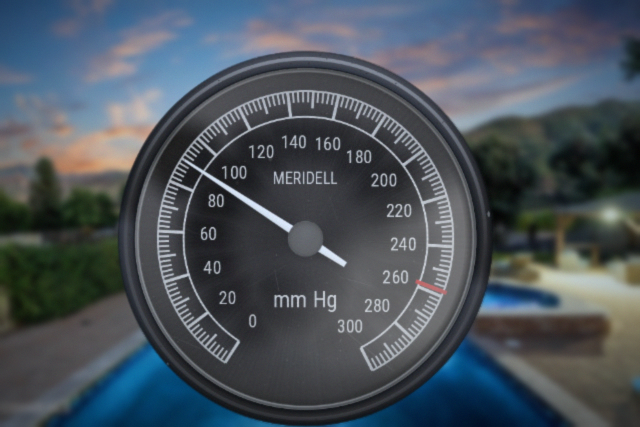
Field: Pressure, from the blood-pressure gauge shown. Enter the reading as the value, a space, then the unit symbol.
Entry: 90 mmHg
